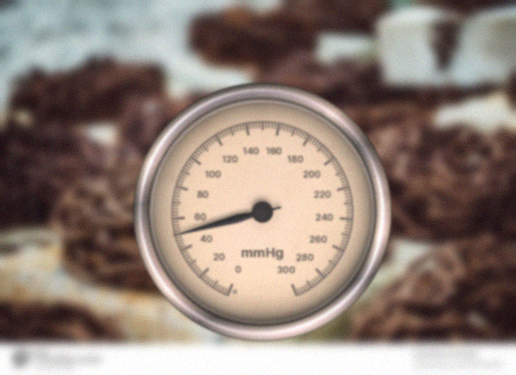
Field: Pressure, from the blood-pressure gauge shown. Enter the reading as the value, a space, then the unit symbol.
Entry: 50 mmHg
